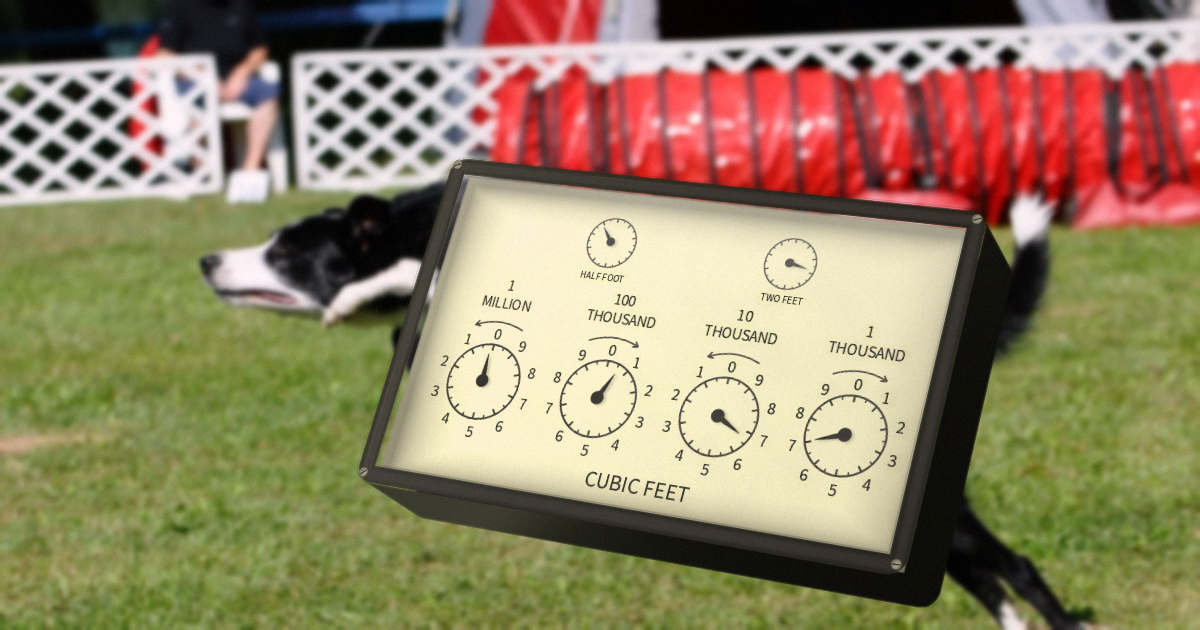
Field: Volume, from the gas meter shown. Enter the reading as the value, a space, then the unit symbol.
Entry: 6700 ft³
